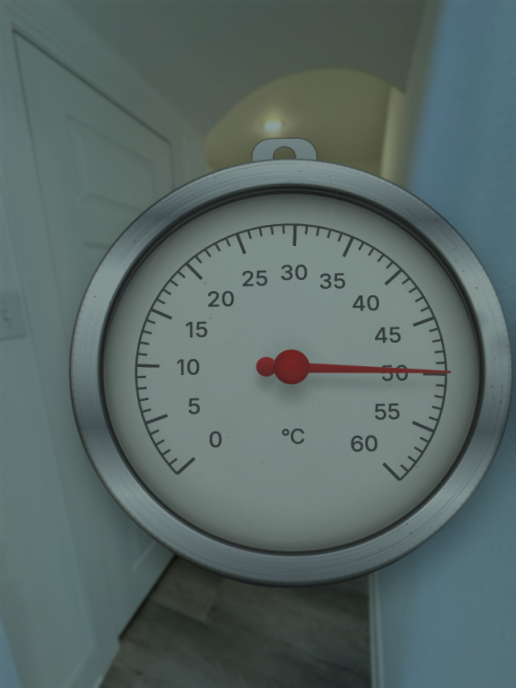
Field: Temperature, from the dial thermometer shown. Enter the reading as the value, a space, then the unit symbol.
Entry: 50 °C
